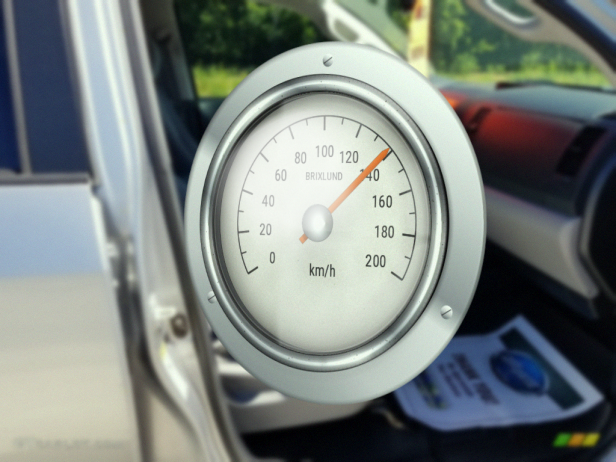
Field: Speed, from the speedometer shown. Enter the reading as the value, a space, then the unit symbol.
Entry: 140 km/h
